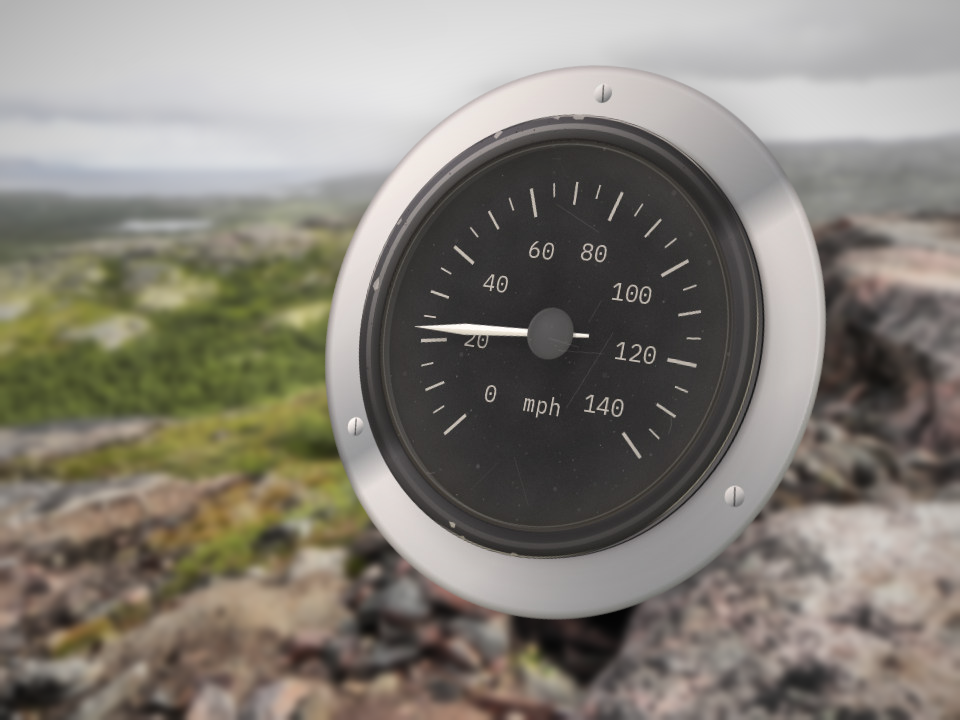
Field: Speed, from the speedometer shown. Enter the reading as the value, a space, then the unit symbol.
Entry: 22.5 mph
